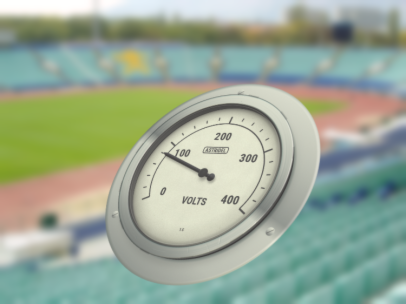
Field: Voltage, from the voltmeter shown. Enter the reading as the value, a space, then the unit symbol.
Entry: 80 V
